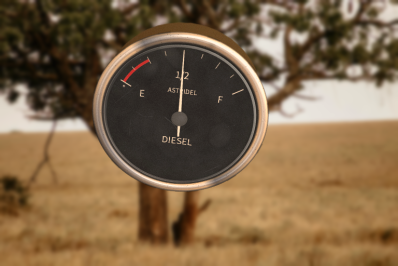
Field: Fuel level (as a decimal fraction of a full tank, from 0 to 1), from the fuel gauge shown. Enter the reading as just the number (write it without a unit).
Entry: 0.5
